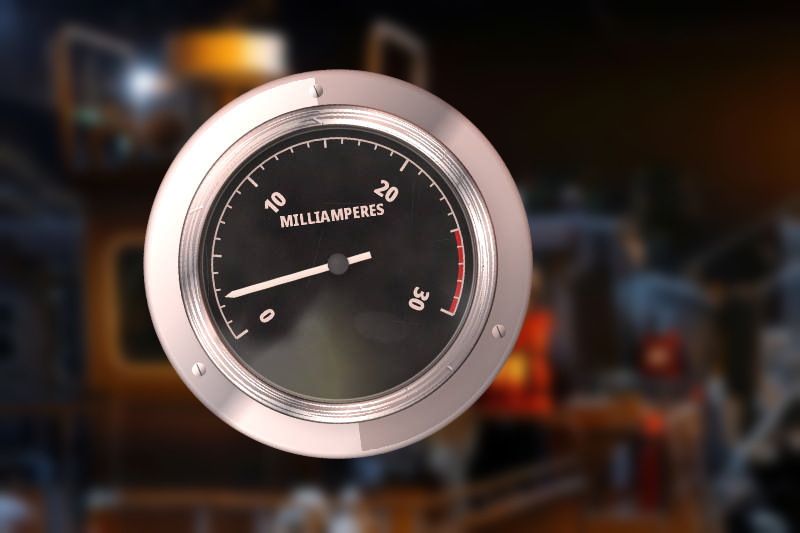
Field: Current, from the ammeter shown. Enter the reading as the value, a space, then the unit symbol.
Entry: 2.5 mA
